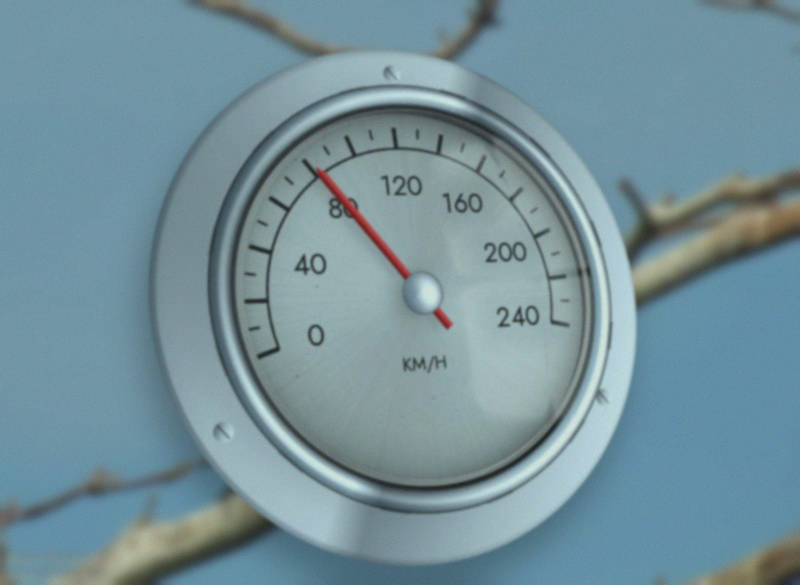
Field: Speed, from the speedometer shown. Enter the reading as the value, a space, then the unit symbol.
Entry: 80 km/h
